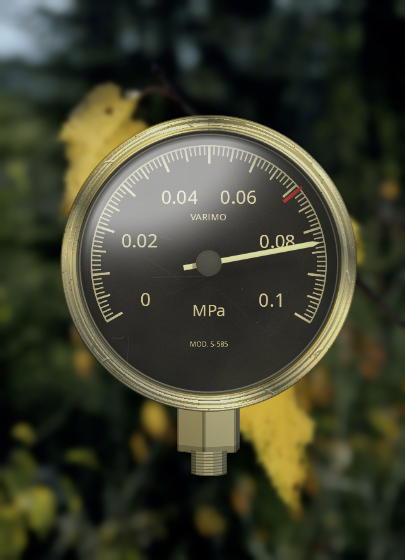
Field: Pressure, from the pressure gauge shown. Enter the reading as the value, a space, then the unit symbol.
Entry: 0.083 MPa
